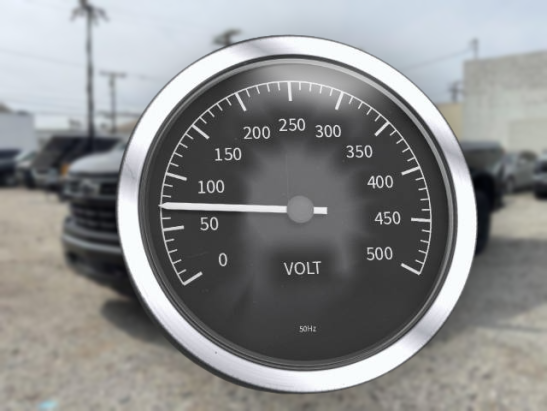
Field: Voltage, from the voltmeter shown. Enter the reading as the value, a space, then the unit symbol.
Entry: 70 V
